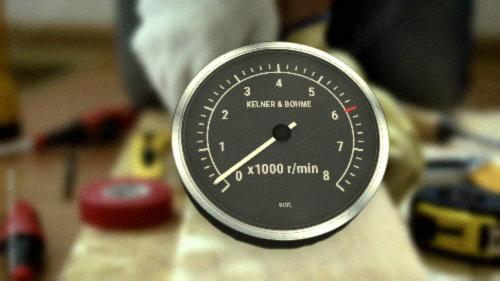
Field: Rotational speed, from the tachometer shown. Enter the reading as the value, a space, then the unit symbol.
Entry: 200 rpm
